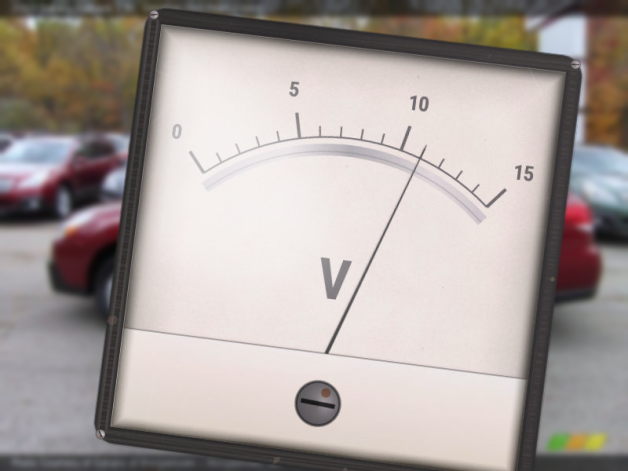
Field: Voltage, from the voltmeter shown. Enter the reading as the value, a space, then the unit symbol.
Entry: 11 V
